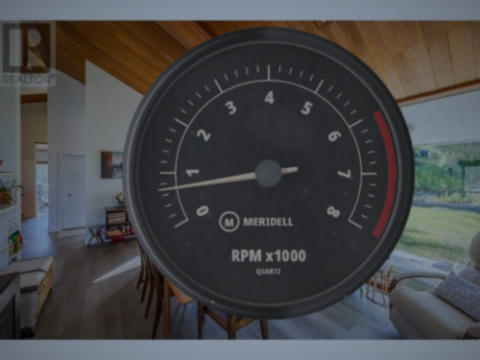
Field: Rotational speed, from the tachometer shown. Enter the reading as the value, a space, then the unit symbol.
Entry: 700 rpm
